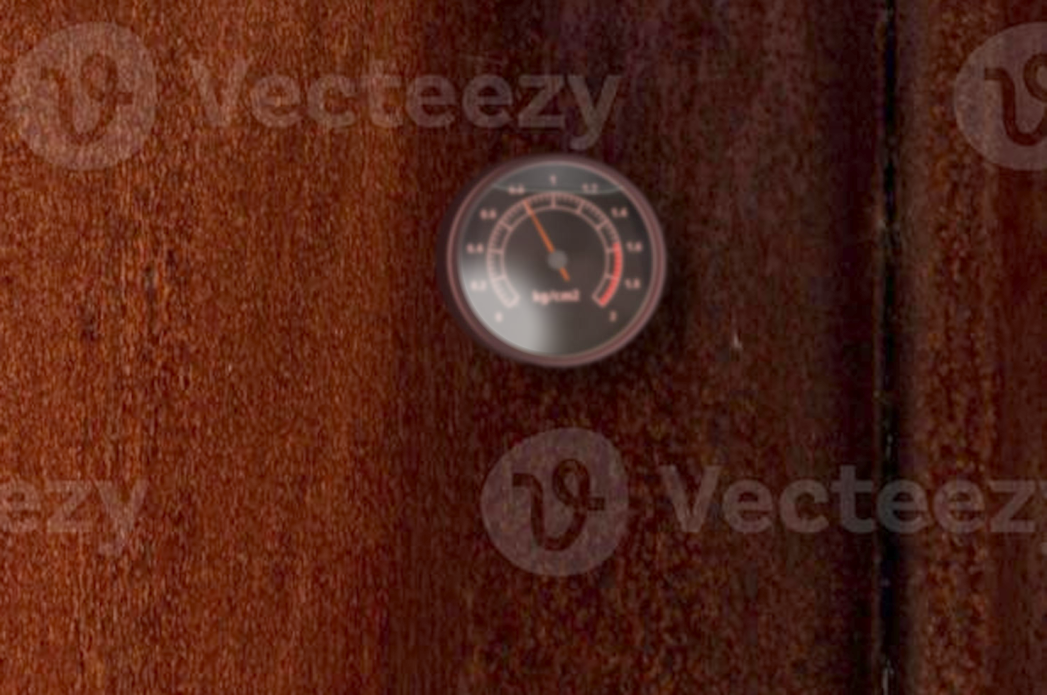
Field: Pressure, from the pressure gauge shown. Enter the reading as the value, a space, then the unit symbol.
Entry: 0.8 kg/cm²
